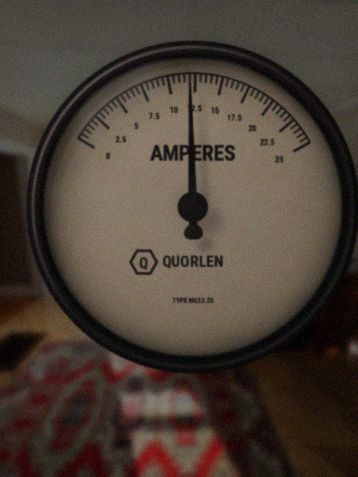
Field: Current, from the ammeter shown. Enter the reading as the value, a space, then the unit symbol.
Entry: 12 A
